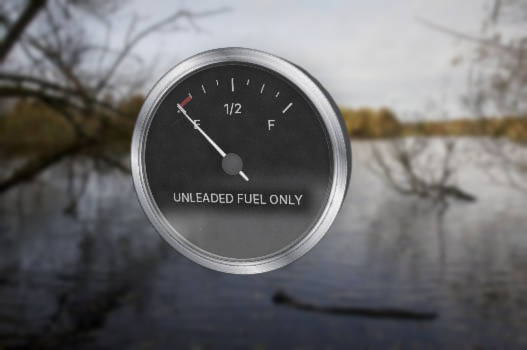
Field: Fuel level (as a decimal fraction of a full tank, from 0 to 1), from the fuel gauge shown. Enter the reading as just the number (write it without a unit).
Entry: 0
